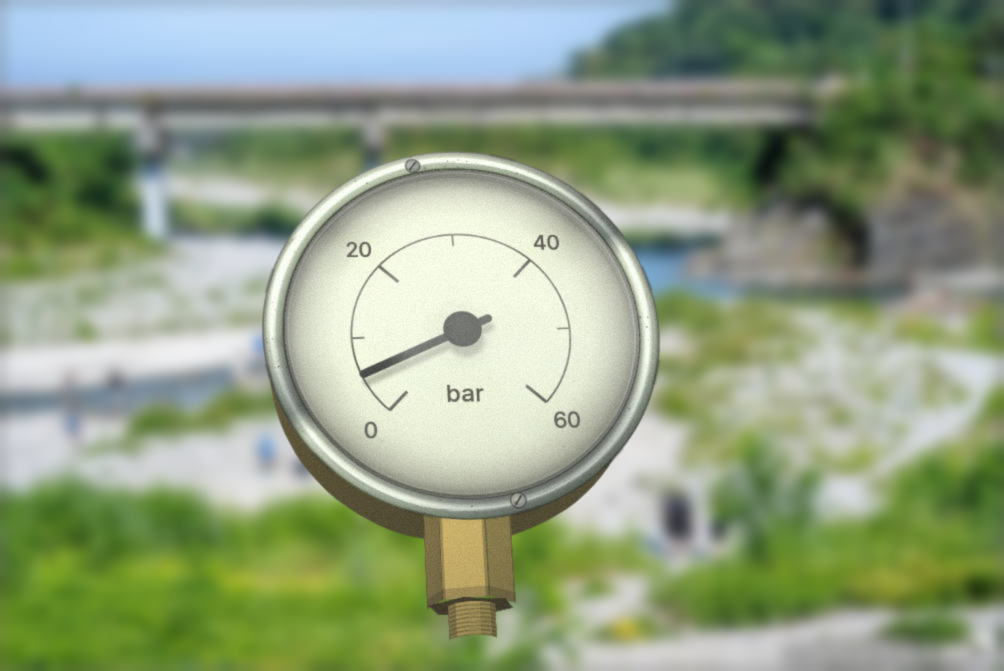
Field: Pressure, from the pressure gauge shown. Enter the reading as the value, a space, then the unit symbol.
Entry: 5 bar
